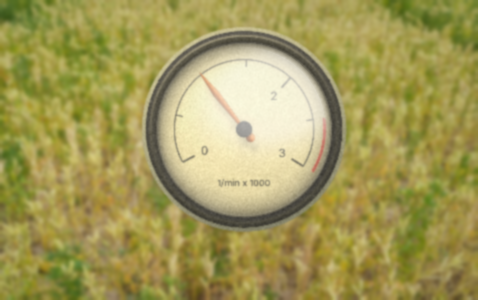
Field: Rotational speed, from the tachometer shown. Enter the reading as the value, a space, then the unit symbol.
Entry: 1000 rpm
